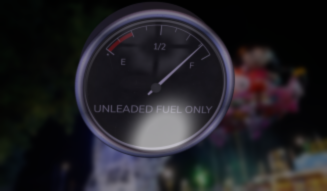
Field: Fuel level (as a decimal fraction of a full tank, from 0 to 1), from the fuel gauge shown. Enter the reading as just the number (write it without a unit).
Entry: 0.875
